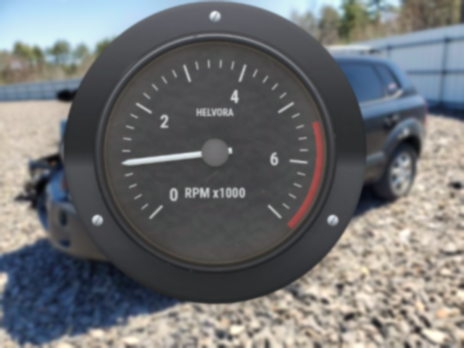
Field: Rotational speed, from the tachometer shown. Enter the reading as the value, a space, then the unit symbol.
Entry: 1000 rpm
